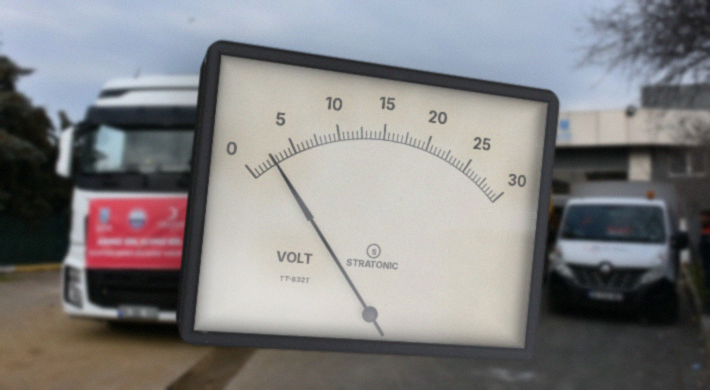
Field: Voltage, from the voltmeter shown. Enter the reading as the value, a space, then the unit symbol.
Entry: 2.5 V
